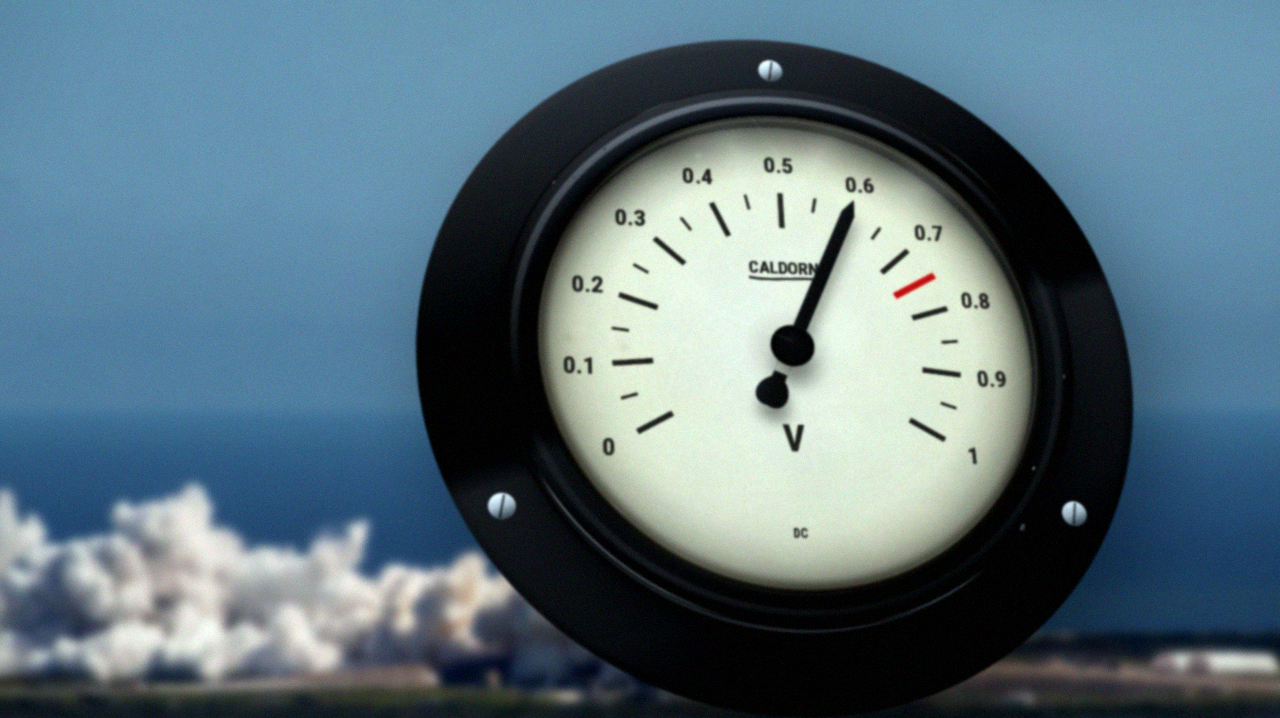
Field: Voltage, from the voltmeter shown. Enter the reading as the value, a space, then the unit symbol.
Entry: 0.6 V
